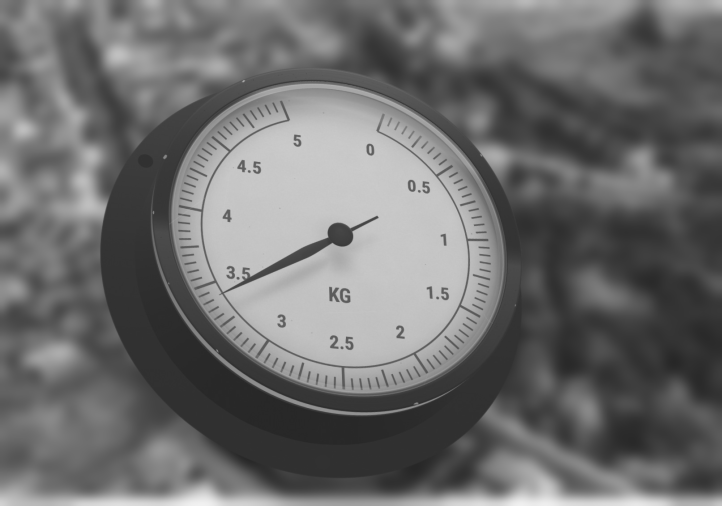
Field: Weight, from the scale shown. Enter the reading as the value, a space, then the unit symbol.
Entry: 3.4 kg
